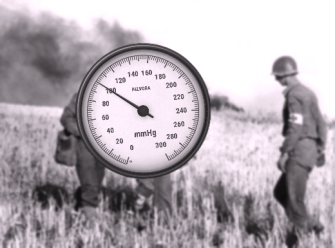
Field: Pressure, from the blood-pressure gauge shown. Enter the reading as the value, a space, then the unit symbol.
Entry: 100 mmHg
